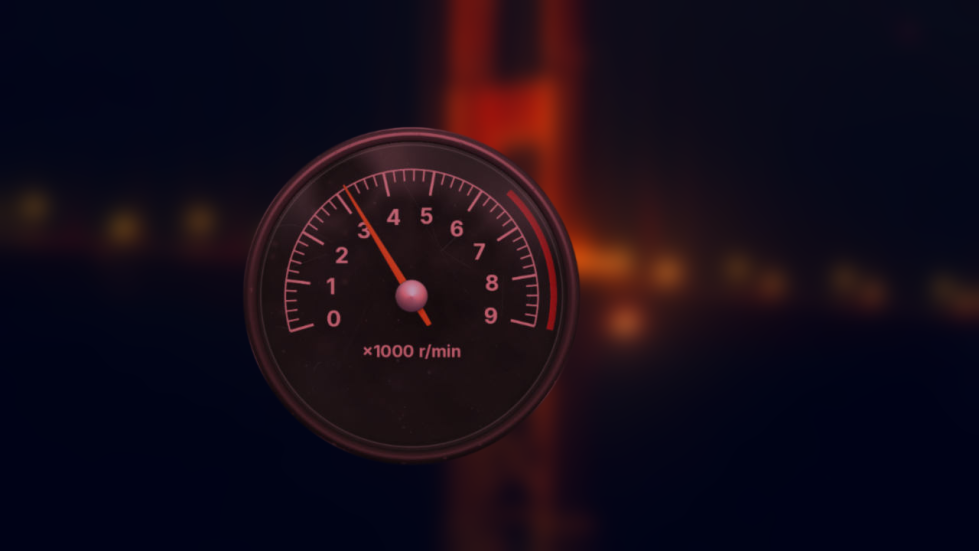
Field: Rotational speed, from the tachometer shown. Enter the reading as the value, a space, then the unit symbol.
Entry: 3200 rpm
